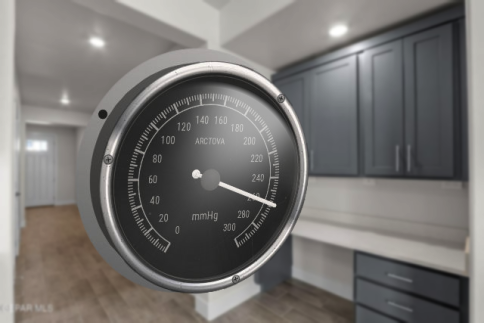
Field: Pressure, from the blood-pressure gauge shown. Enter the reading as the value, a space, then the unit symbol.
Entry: 260 mmHg
